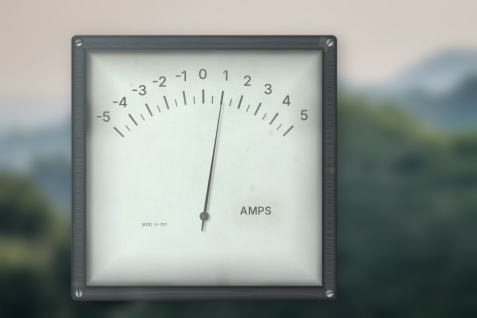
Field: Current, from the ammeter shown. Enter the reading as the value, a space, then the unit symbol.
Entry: 1 A
